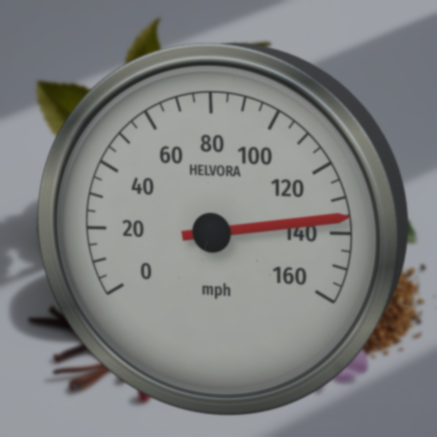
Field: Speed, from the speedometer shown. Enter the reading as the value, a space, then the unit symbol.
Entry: 135 mph
